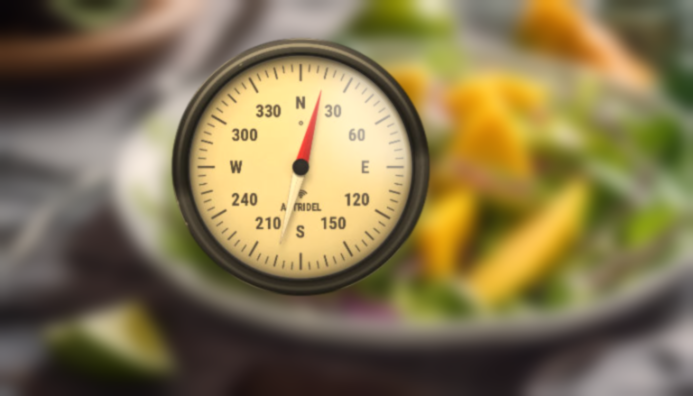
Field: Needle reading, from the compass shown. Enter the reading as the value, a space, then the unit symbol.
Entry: 15 °
